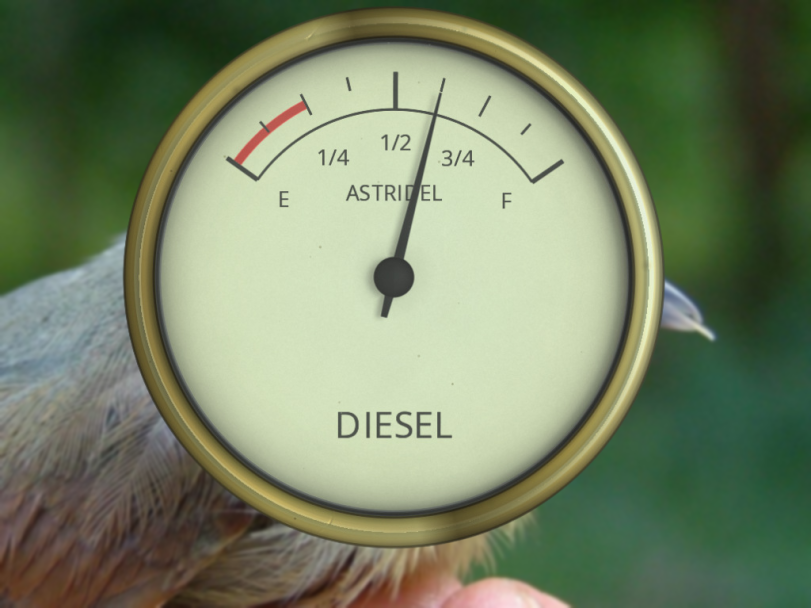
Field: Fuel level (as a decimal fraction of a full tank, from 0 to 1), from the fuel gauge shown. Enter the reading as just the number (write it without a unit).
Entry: 0.625
